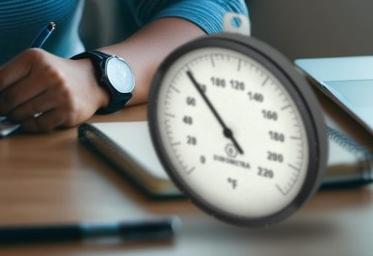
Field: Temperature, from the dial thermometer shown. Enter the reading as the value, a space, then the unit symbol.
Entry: 80 °F
